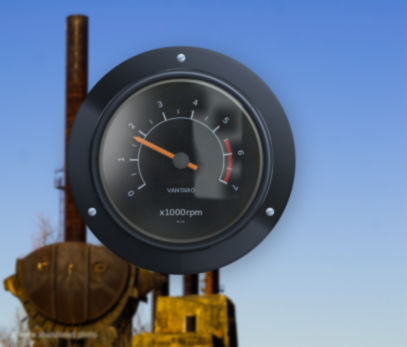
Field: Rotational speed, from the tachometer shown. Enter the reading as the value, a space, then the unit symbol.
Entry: 1750 rpm
